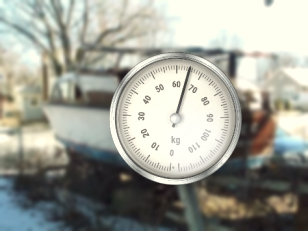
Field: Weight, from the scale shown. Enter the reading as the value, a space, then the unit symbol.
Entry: 65 kg
